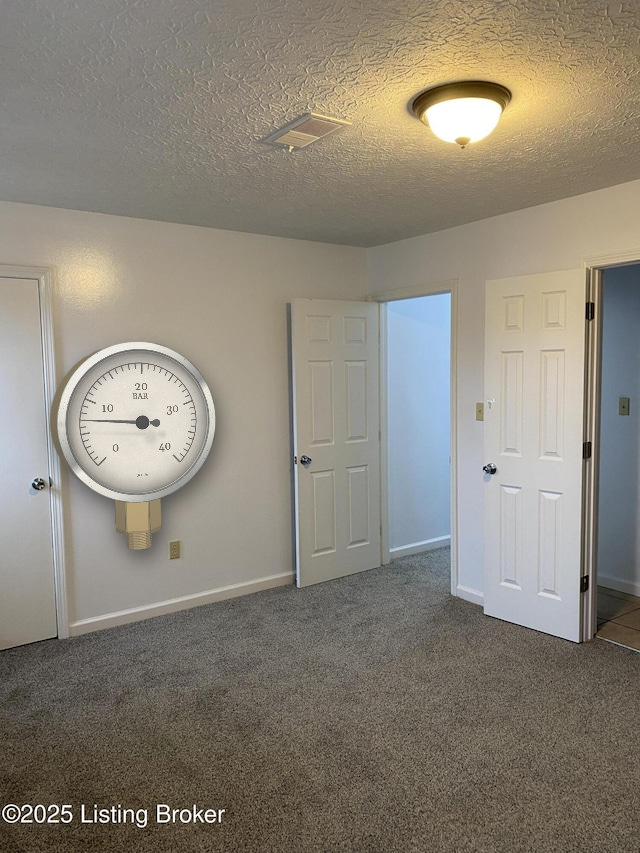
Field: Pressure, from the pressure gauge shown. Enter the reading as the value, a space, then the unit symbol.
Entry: 7 bar
